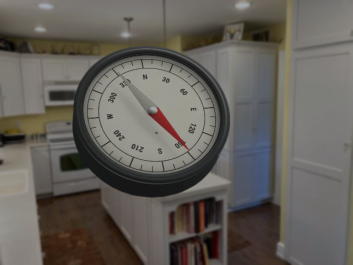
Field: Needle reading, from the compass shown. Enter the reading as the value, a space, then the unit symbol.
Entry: 150 °
